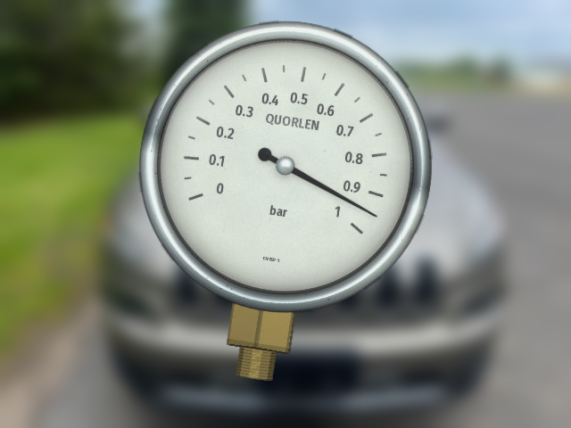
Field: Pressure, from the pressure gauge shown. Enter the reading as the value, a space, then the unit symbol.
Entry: 0.95 bar
